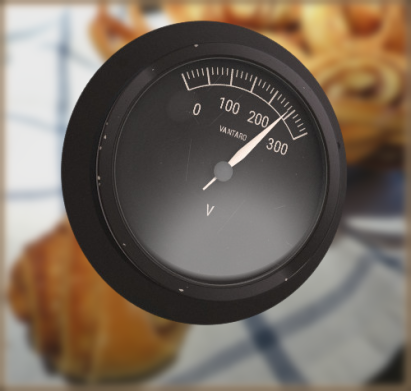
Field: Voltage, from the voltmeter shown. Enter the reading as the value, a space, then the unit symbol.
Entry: 240 V
